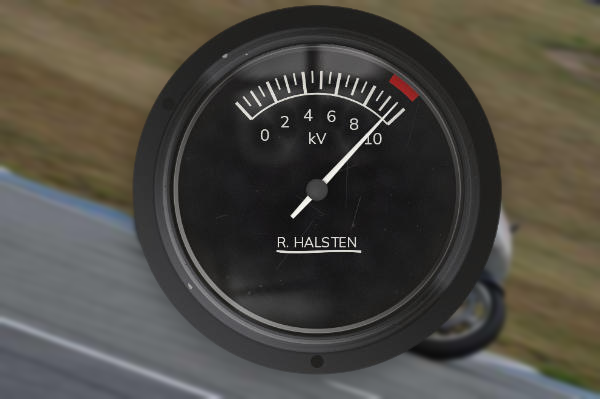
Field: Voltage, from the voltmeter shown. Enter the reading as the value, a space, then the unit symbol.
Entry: 9.5 kV
